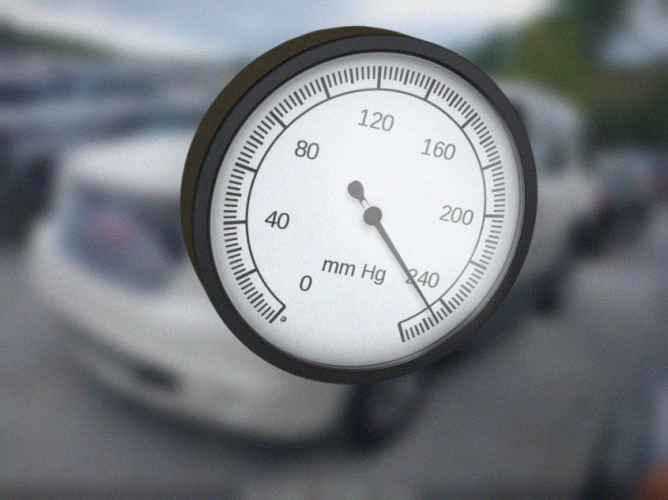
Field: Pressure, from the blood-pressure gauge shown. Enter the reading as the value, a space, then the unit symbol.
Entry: 246 mmHg
